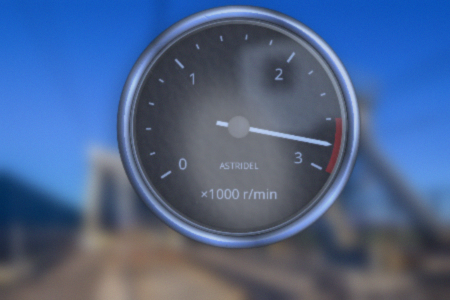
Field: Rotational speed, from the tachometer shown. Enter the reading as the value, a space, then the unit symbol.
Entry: 2800 rpm
